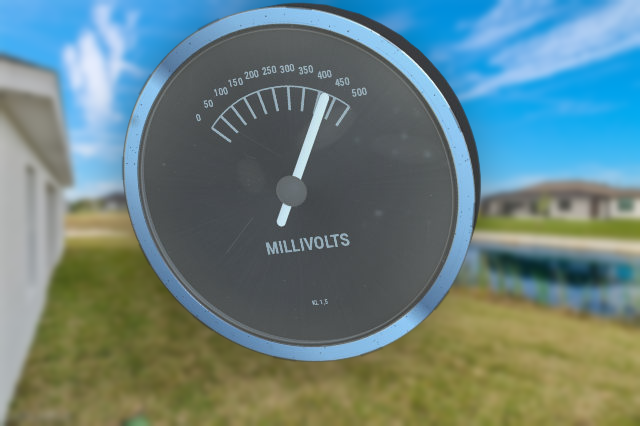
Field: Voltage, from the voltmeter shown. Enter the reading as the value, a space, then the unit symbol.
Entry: 425 mV
